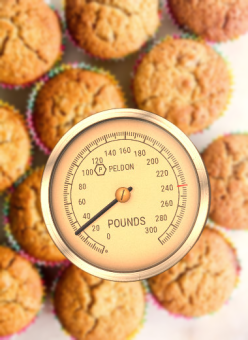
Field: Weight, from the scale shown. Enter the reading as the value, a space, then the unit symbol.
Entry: 30 lb
